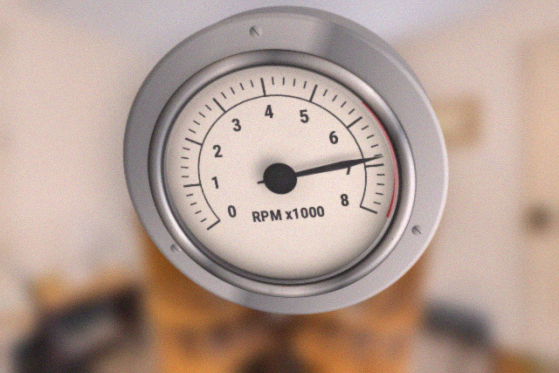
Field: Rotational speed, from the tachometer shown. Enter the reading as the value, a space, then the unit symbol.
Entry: 6800 rpm
